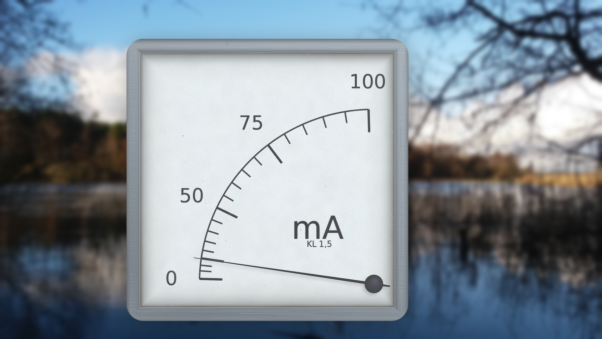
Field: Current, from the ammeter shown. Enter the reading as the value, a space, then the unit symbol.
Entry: 25 mA
